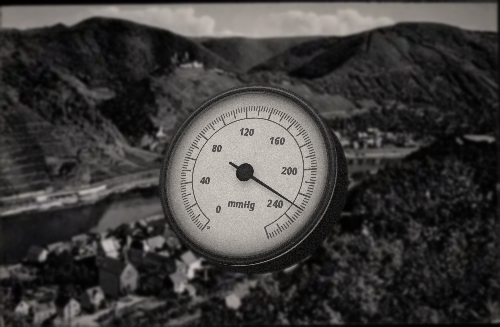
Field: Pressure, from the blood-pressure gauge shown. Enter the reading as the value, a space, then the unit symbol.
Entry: 230 mmHg
